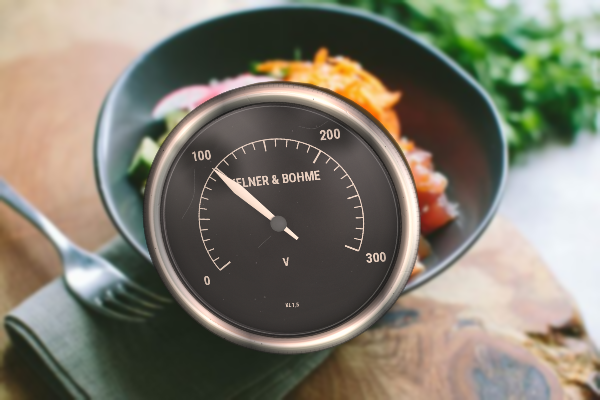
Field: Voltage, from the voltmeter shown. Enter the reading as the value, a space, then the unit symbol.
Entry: 100 V
